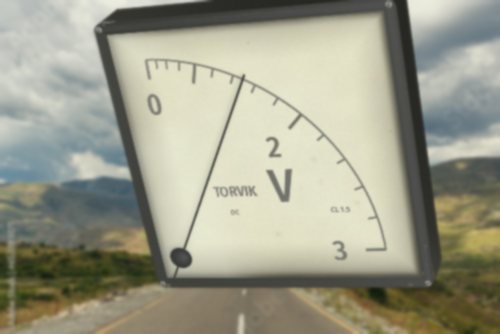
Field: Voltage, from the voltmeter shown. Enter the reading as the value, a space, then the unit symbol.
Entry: 1.5 V
